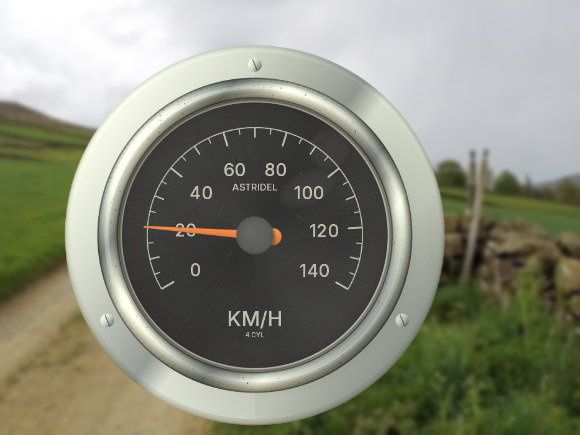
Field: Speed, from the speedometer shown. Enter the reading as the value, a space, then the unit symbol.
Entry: 20 km/h
